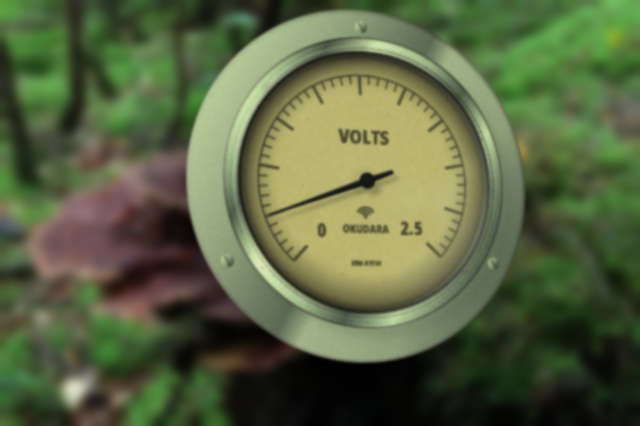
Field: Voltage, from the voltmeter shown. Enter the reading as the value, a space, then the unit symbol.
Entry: 0.25 V
